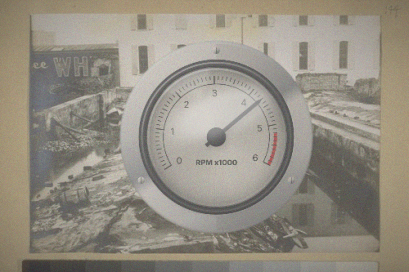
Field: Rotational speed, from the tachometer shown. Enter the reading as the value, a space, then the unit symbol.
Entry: 4300 rpm
